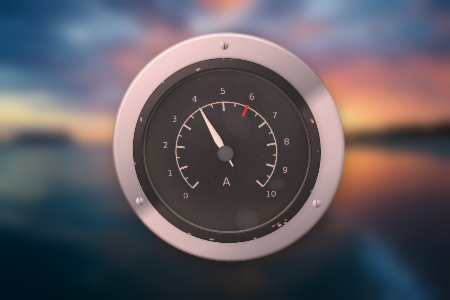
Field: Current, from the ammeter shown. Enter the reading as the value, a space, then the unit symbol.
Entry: 4 A
